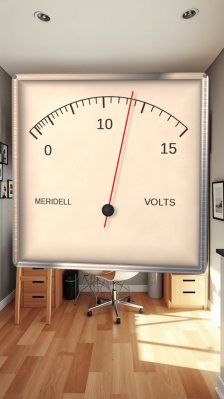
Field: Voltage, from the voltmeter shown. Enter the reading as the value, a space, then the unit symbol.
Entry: 11.75 V
